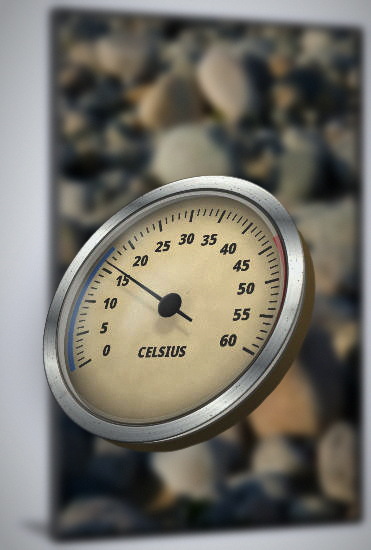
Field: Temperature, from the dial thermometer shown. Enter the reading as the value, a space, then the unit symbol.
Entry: 16 °C
